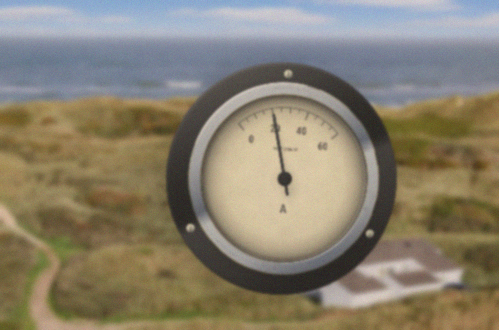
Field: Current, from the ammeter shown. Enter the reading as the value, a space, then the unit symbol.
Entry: 20 A
